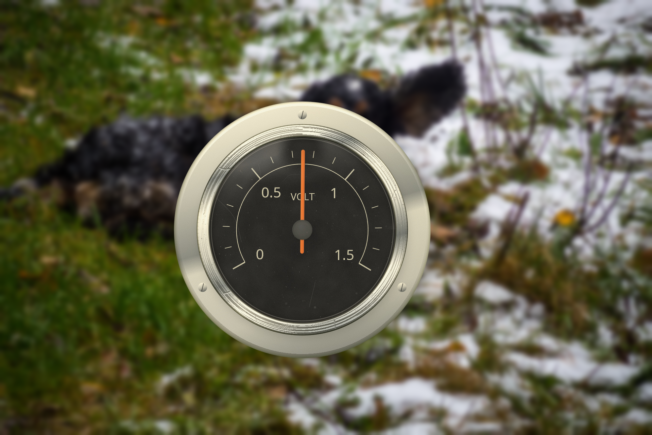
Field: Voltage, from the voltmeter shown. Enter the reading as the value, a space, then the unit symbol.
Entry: 0.75 V
